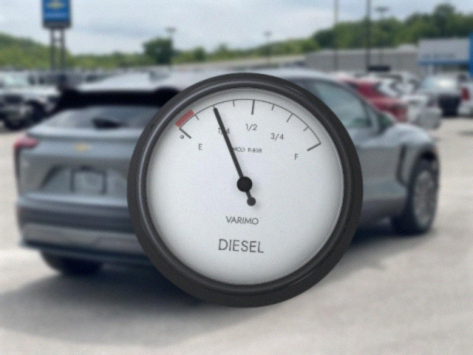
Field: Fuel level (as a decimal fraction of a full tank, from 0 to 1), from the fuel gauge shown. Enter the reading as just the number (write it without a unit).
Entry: 0.25
